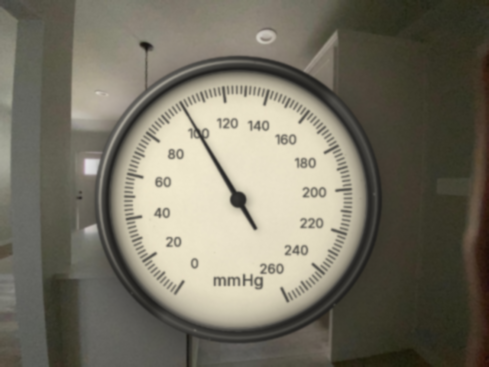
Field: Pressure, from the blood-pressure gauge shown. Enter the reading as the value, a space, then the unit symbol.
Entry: 100 mmHg
